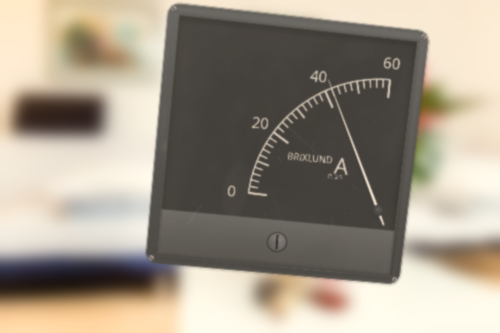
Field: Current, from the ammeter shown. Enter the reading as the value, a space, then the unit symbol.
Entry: 42 A
